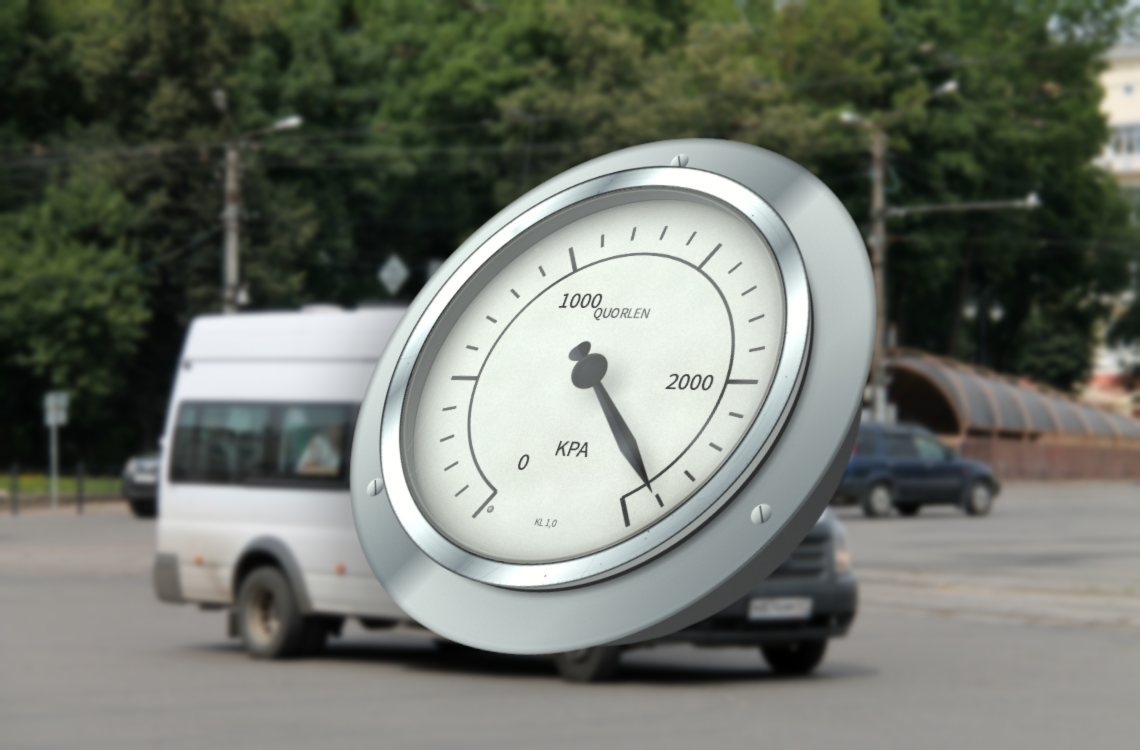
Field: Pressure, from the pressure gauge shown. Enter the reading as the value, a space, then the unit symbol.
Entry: 2400 kPa
